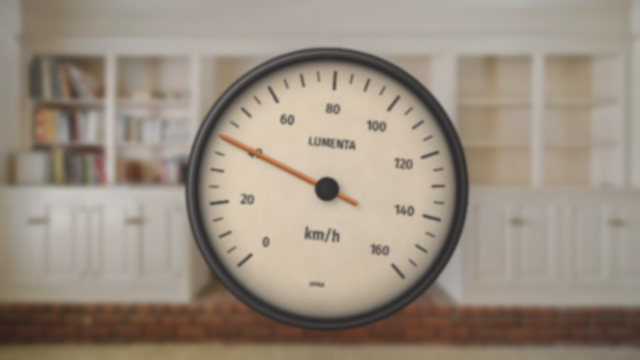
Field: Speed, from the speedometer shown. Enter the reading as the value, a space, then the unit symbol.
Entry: 40 km/h
